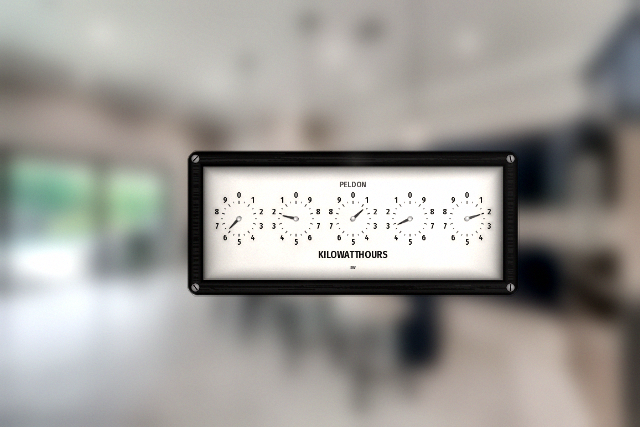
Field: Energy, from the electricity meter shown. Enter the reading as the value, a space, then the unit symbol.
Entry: 62132 kWh
